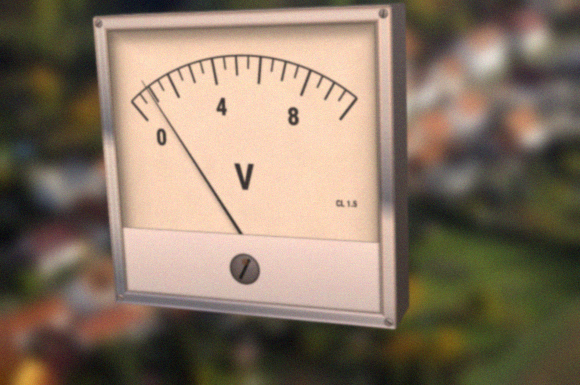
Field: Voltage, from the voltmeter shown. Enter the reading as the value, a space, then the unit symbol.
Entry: 1 V
